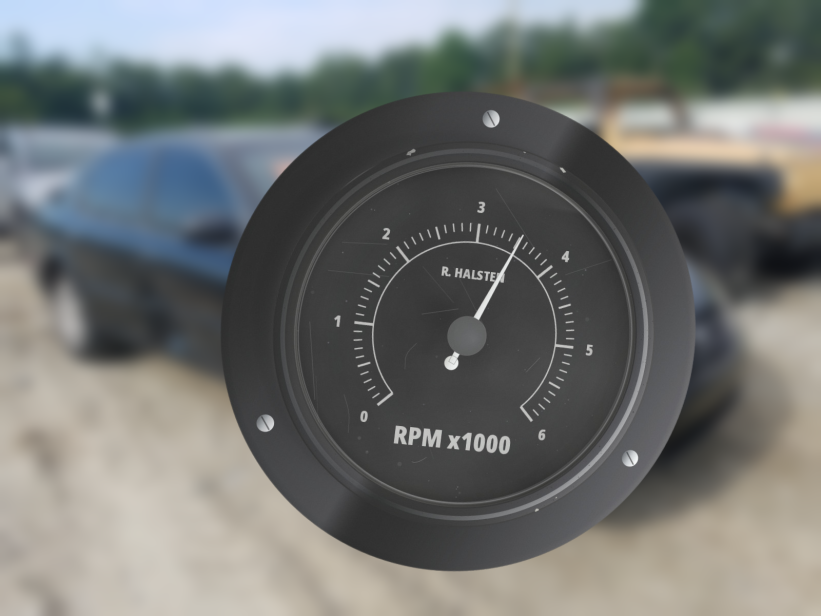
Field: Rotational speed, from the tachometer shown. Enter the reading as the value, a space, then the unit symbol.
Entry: 3500 rpm
